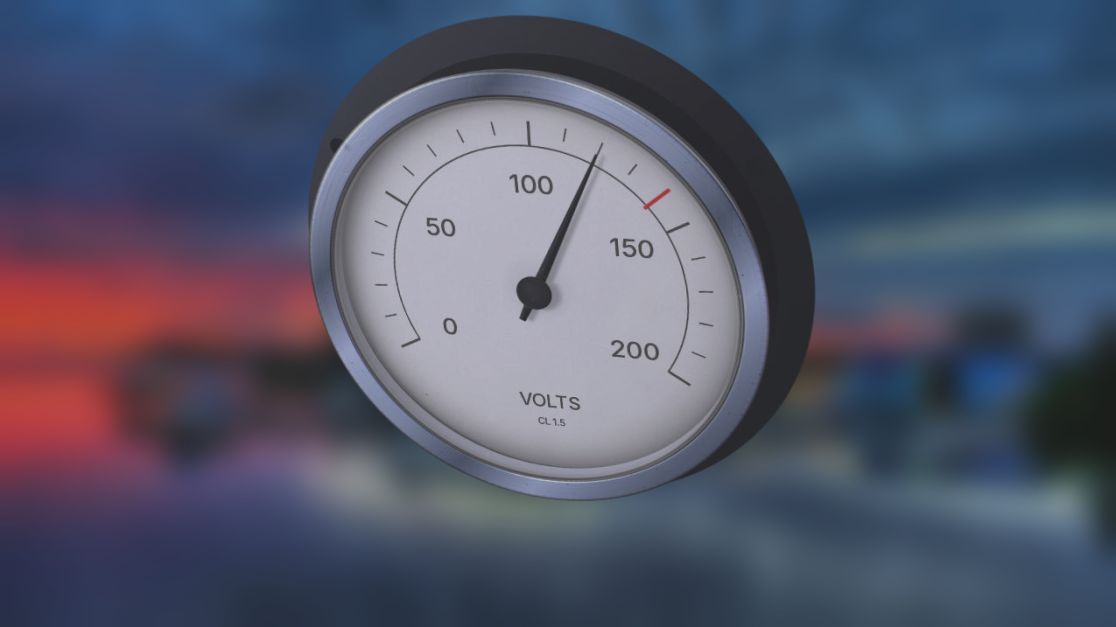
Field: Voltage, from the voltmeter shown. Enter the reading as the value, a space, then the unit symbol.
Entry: 120 V
